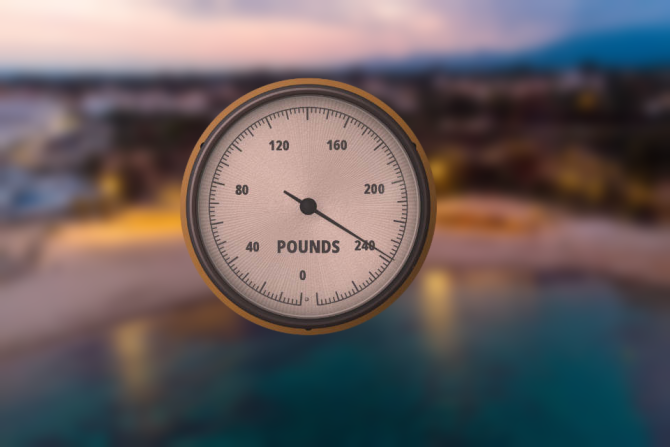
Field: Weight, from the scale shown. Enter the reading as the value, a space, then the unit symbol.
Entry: 238 lb
